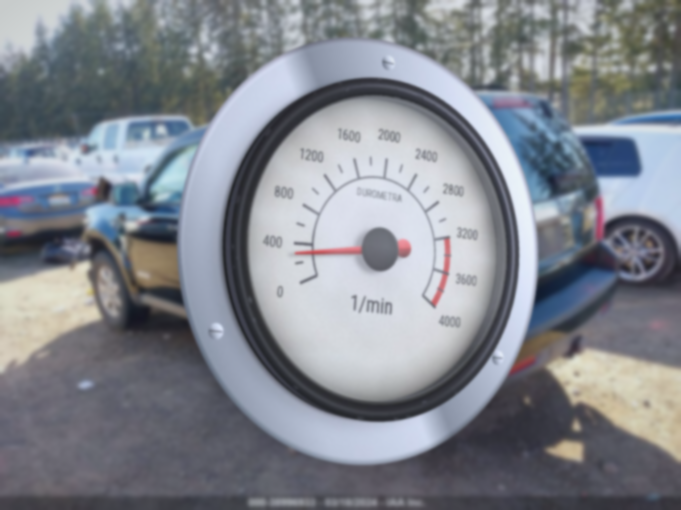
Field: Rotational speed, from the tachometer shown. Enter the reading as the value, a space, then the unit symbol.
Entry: 300 rpm
